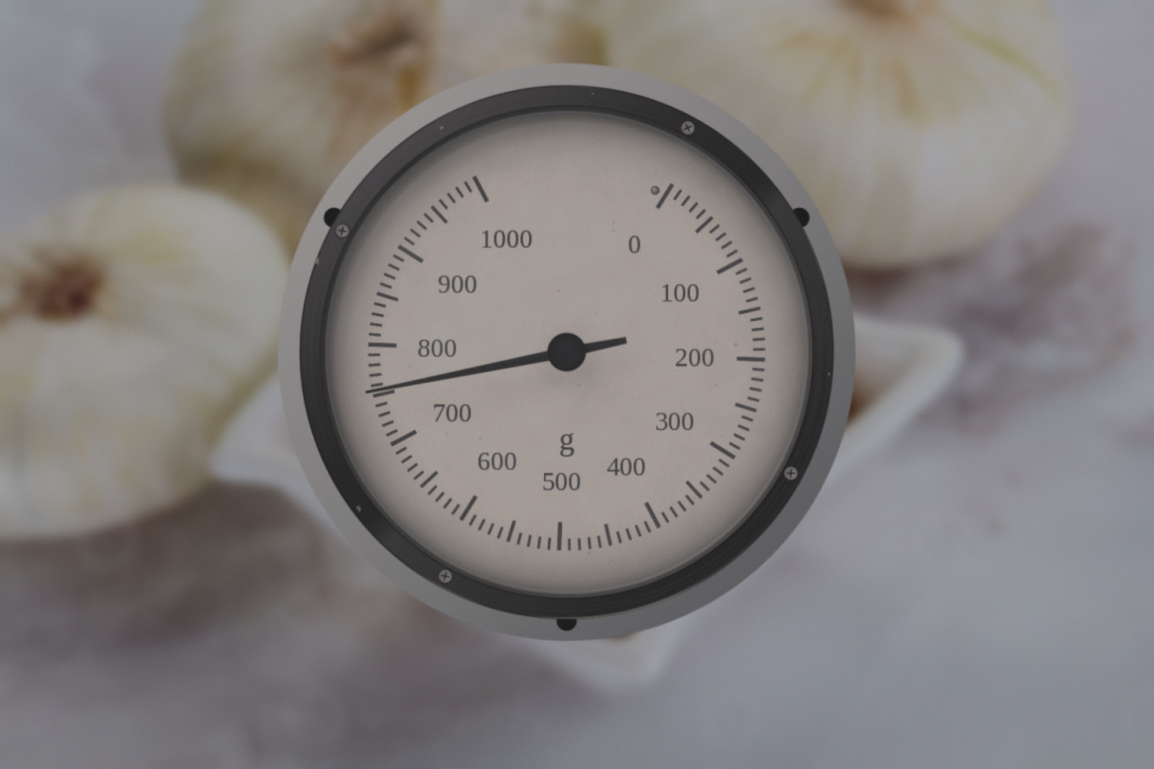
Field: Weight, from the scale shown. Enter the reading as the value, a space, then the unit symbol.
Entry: 755 g
